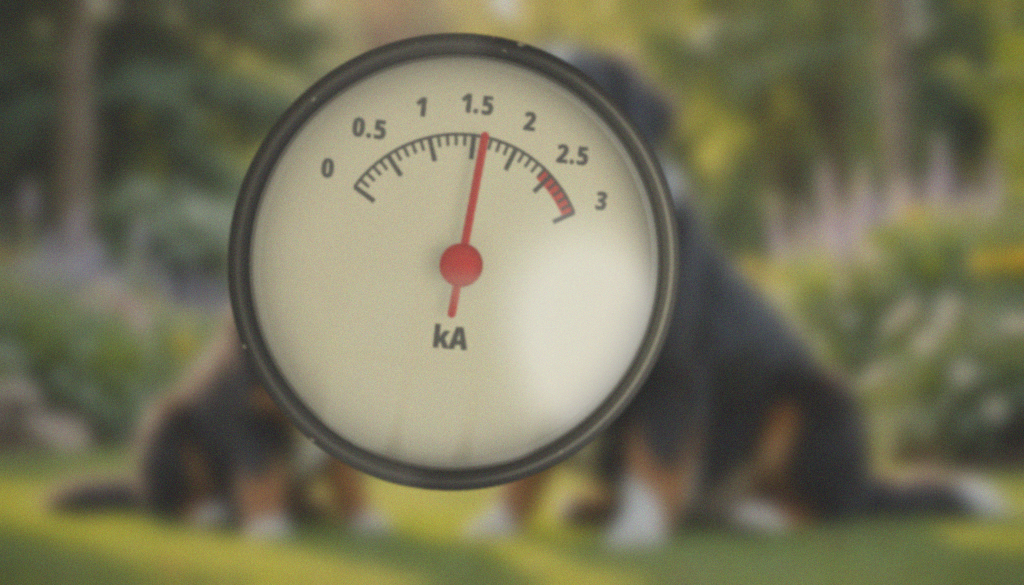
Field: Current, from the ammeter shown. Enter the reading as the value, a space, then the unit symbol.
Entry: 1.6 kA
